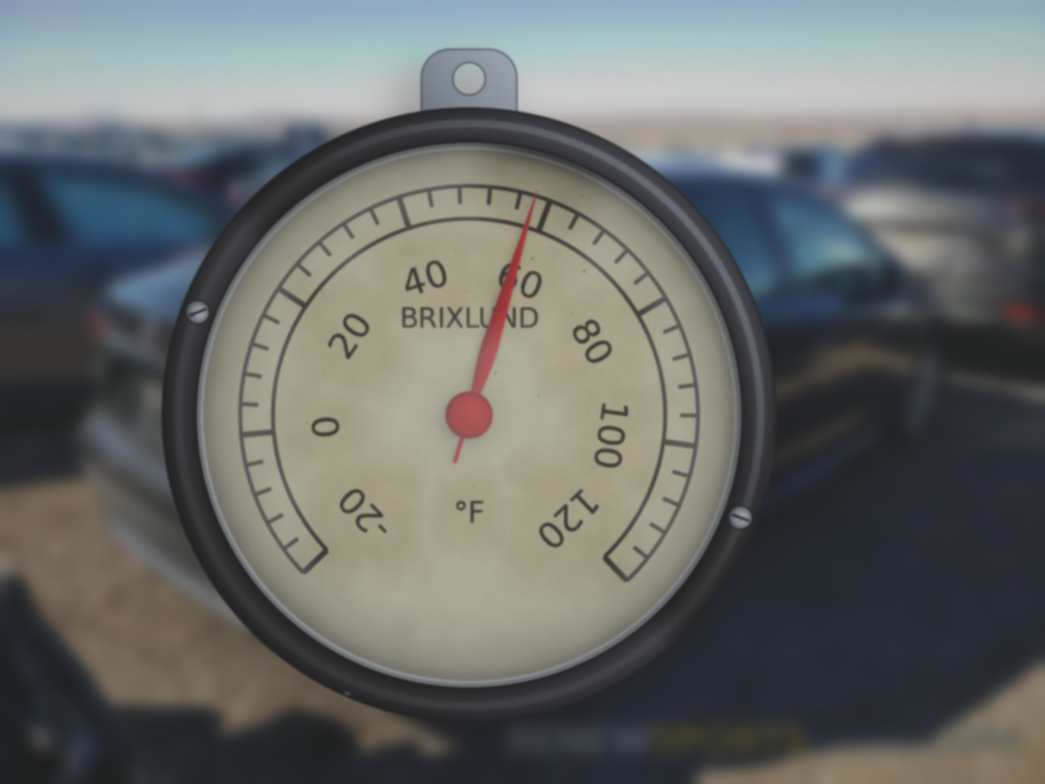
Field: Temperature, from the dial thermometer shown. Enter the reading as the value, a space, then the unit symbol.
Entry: 58 °F
